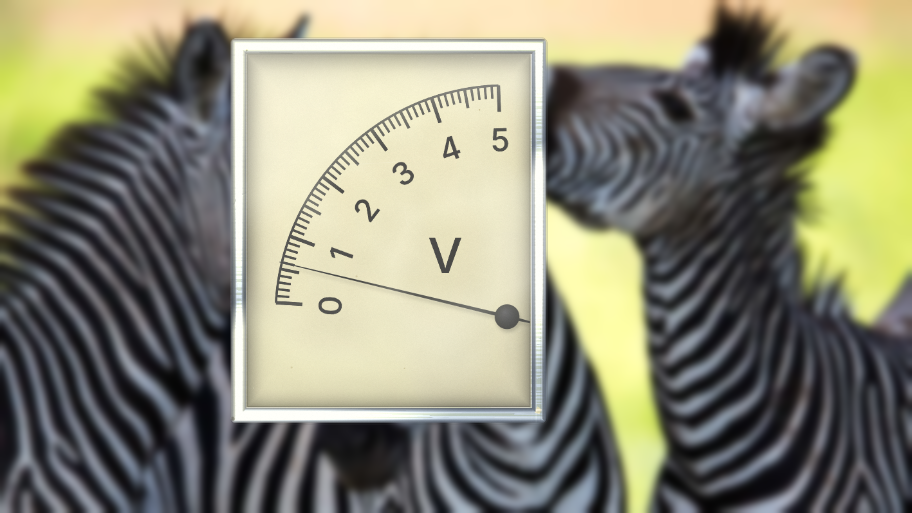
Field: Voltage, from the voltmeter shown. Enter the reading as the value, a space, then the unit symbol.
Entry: 0.6 V
